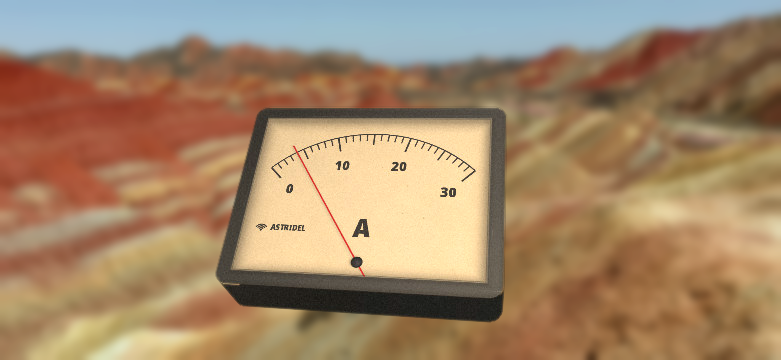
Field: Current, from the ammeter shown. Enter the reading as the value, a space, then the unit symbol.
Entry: 4 A
